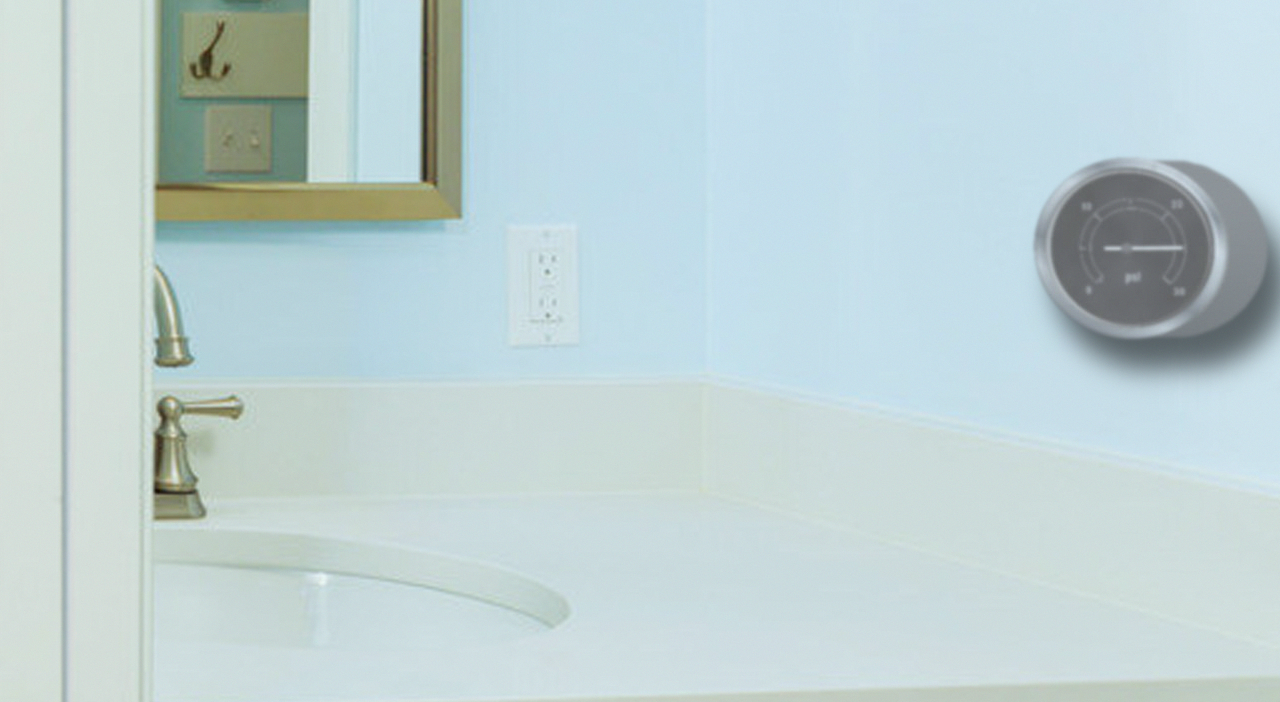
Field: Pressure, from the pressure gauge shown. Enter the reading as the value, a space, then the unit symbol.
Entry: 25 psi
